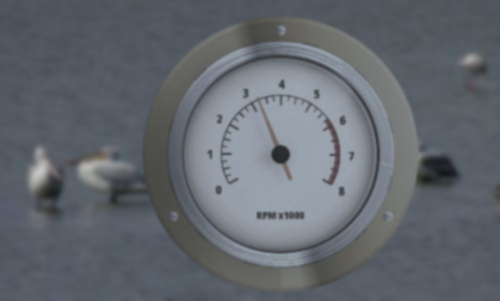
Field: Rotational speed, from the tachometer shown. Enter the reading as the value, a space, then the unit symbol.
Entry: 3250 rpm
